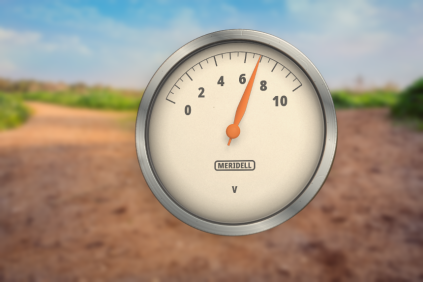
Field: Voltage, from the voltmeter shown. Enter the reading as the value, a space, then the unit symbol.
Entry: 7 V
